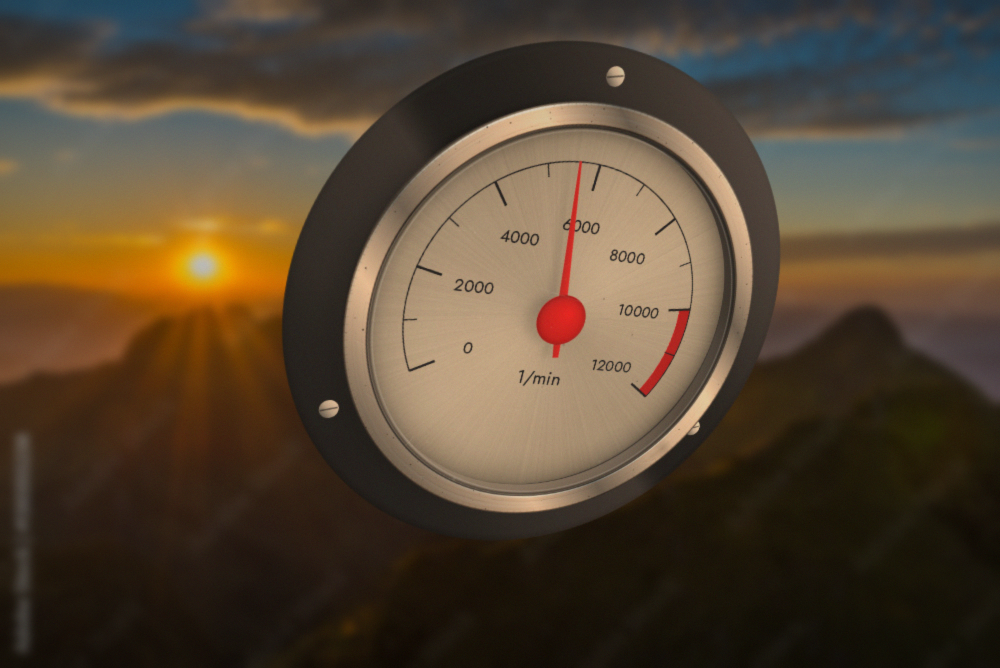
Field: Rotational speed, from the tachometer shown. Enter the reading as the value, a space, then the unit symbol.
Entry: 5500 rpm
